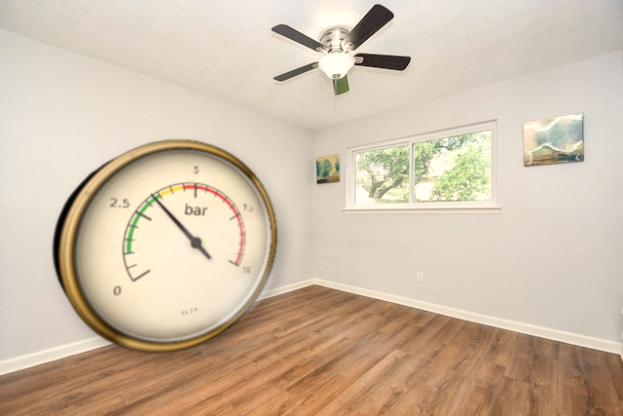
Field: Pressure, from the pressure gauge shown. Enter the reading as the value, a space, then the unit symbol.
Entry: 3.25 bar
